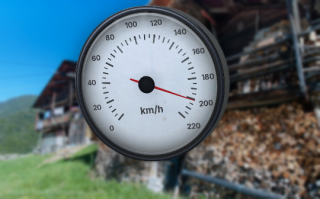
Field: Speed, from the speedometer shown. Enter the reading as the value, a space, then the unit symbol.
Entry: 200 km/h
